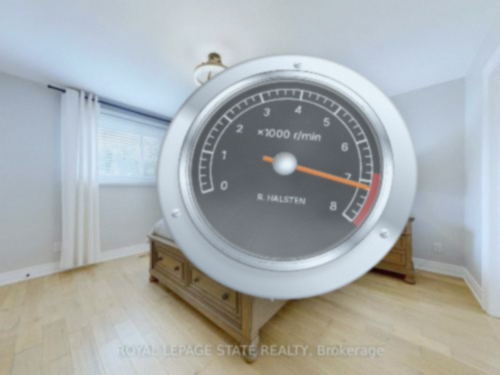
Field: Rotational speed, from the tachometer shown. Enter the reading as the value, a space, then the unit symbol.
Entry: 7200 rpm
